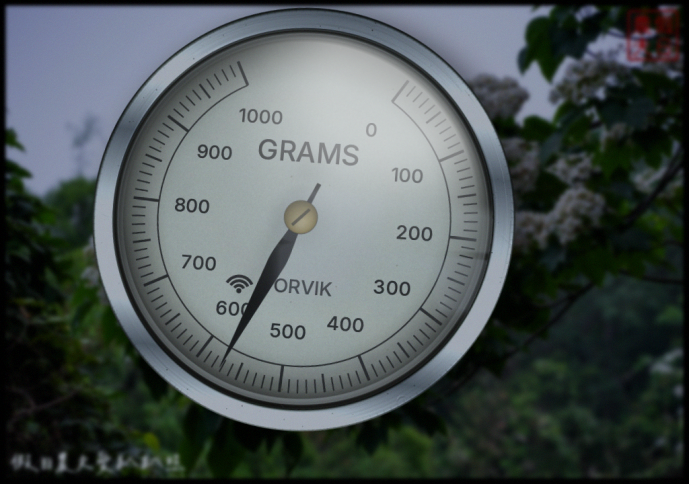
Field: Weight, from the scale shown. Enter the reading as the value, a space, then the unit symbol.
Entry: 570 g
